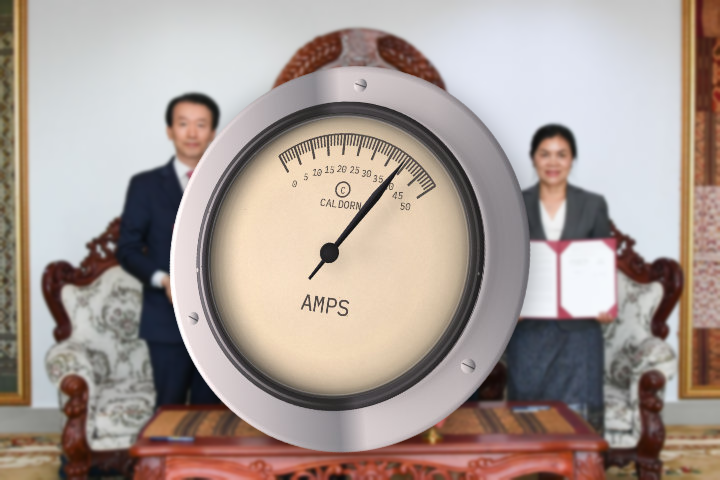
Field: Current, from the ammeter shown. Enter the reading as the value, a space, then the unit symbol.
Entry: 40 A
